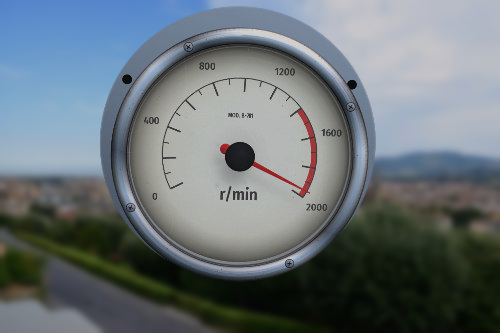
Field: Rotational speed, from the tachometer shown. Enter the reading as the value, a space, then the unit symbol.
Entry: 1950 rpm
